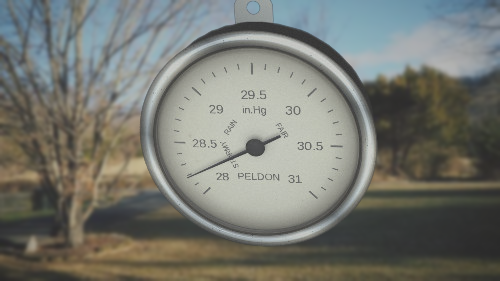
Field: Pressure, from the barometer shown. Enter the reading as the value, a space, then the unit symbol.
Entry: 28.2 inHg
